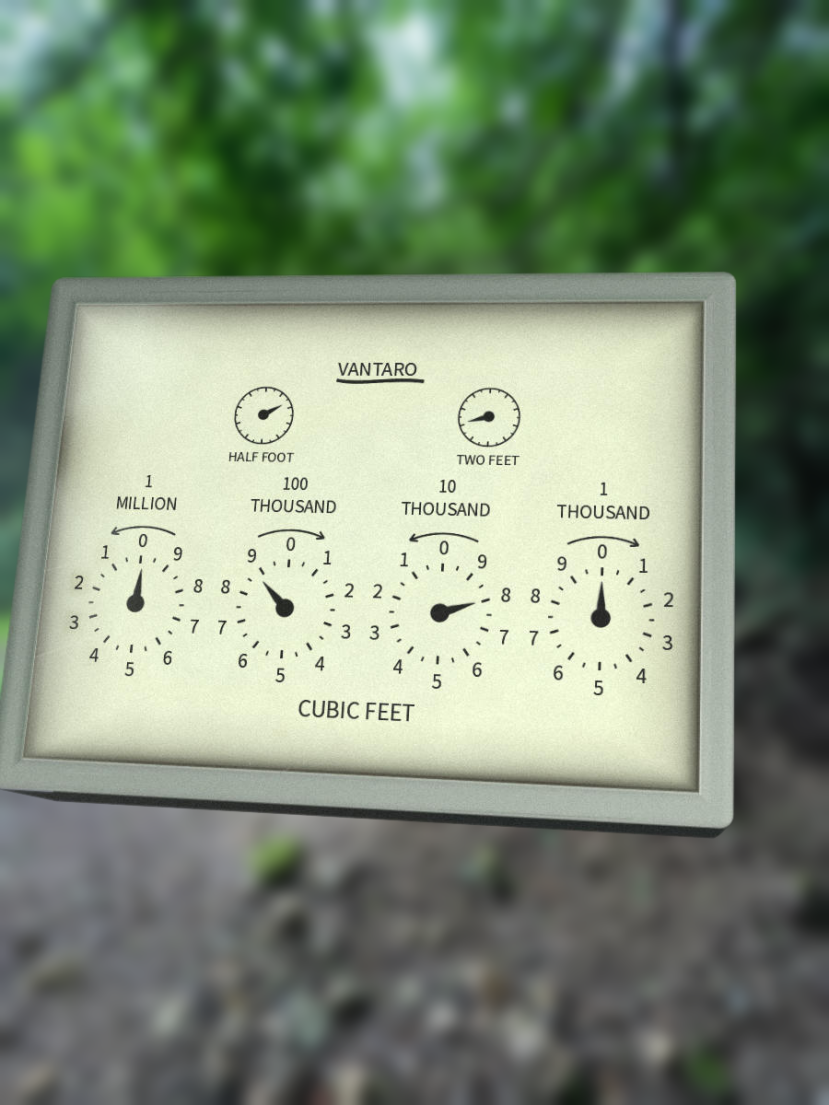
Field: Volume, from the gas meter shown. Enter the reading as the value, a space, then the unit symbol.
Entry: 988000 ft³
